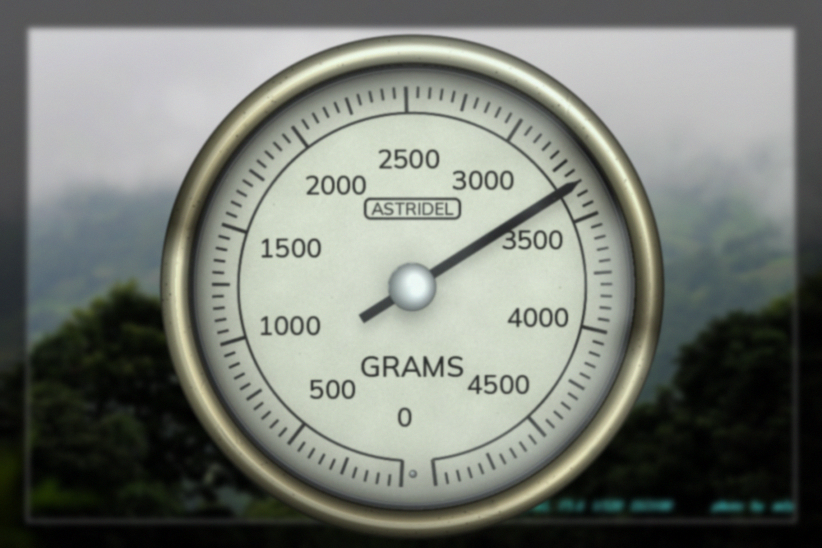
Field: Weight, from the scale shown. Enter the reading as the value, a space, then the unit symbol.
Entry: 3350 g
